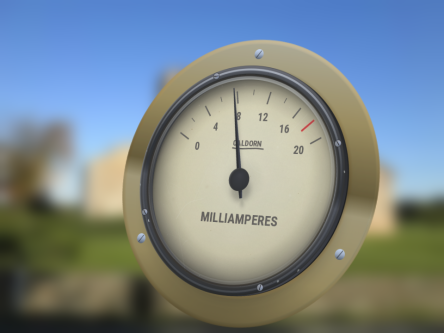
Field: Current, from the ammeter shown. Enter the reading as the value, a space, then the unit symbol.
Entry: 8 mA
